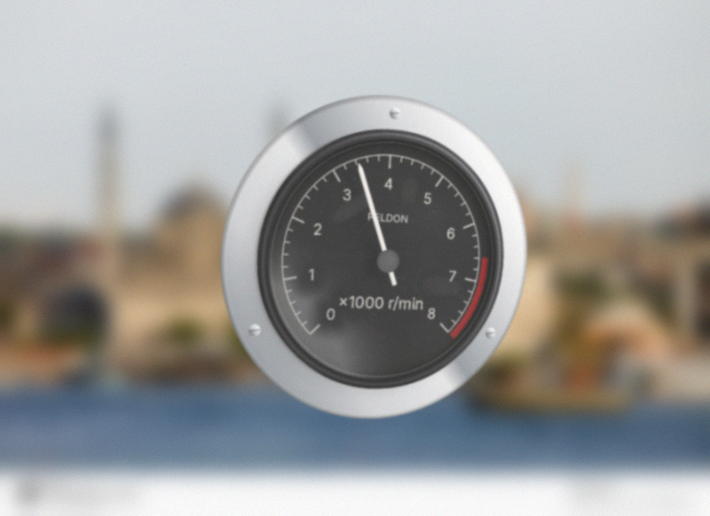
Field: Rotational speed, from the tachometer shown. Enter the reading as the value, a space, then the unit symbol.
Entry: 3400 rpm
